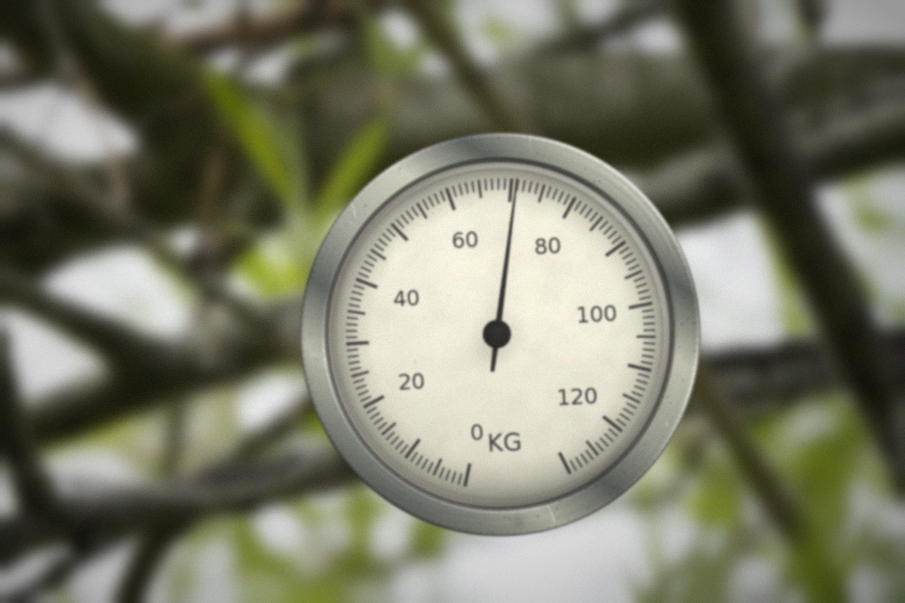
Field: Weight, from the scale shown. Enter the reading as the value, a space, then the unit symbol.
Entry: 71 kg
